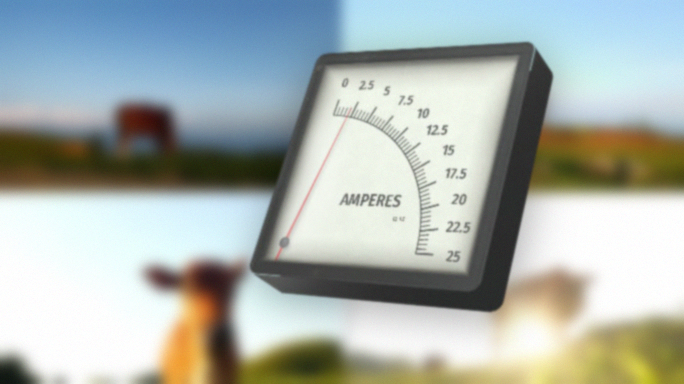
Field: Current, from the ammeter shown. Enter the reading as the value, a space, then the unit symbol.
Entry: 2.5 A
